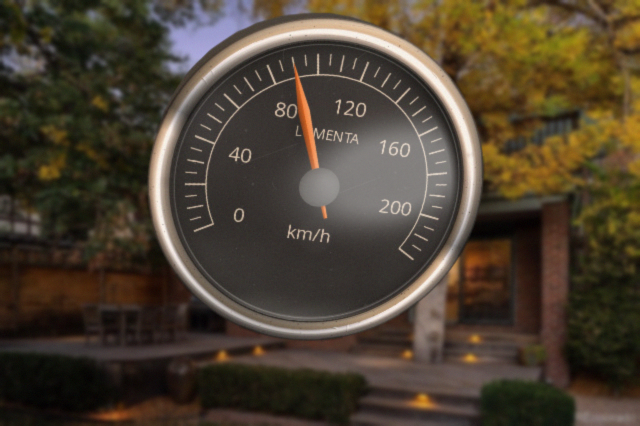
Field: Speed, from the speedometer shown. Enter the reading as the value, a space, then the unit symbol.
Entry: 90 km/h
